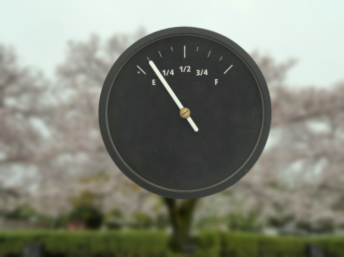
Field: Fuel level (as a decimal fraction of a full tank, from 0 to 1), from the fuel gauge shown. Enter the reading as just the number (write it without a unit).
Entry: 0.125
